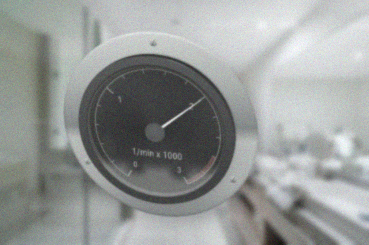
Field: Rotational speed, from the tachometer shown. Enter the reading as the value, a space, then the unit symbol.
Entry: 2000 rpm
